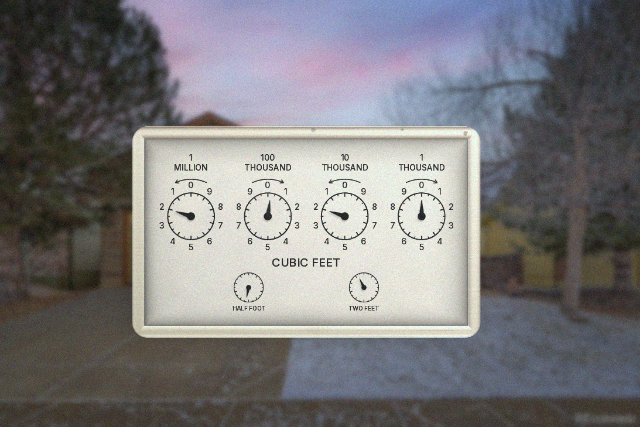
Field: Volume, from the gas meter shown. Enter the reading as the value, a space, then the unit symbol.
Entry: 202000 ft³
